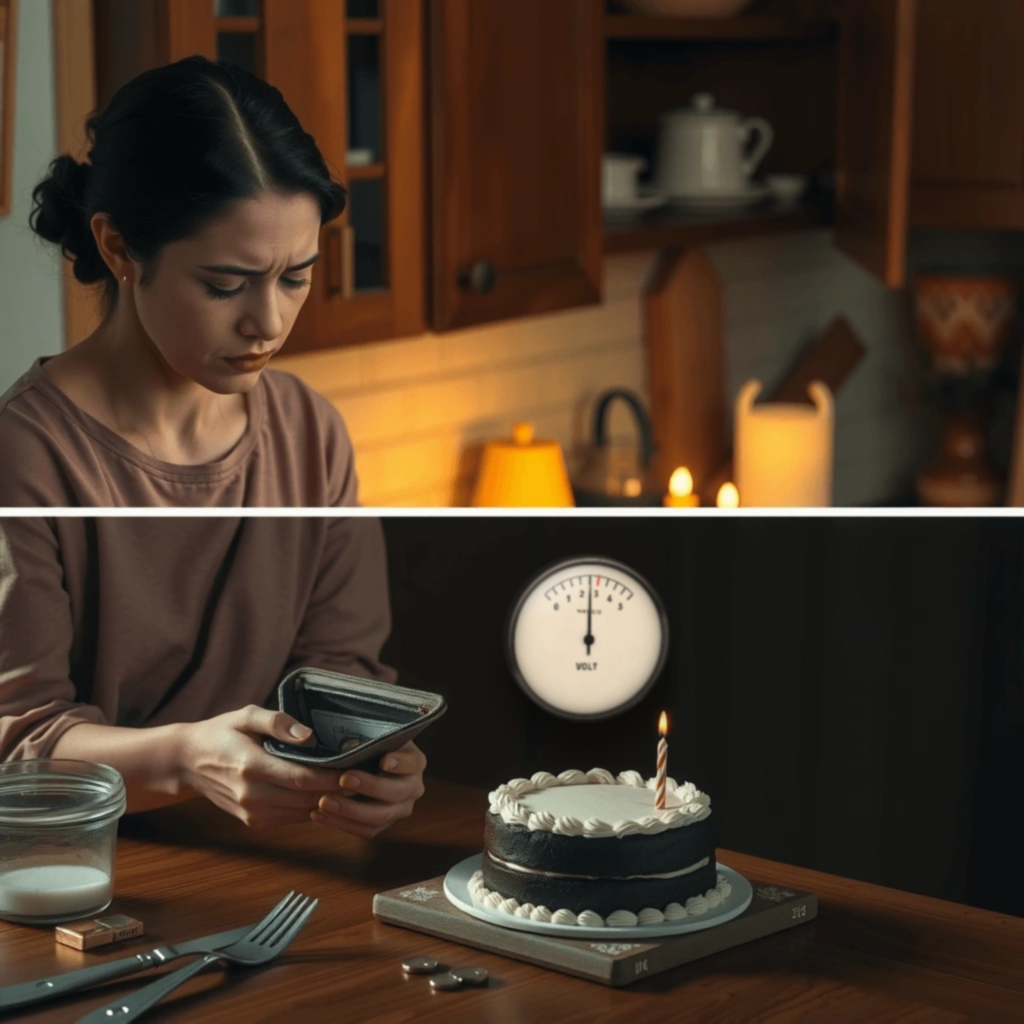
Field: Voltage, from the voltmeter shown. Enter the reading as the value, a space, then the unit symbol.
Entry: 2.5 V
